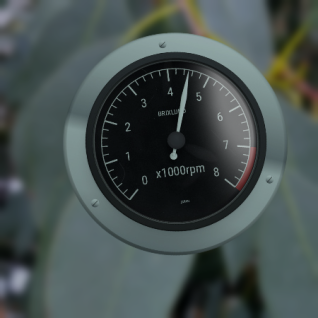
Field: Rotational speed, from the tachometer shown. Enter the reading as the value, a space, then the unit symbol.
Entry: 4500 rpm
